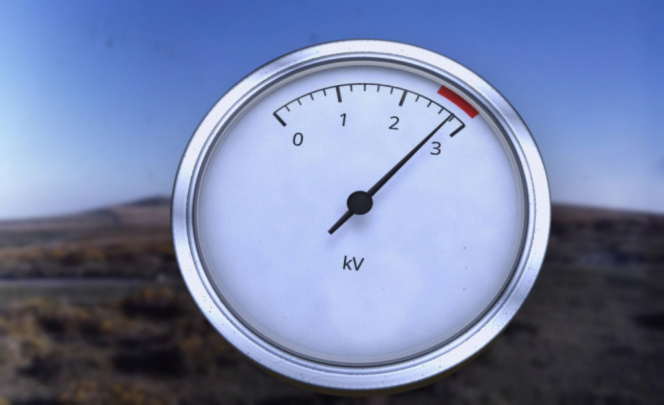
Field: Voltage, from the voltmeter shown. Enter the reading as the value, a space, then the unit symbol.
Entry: 2.8 kV
